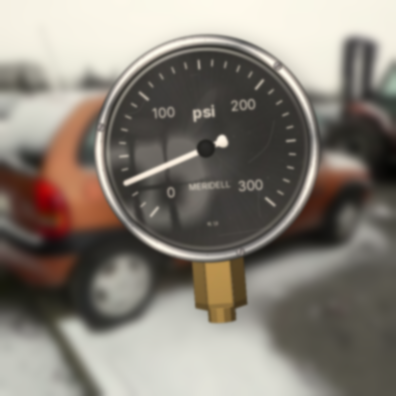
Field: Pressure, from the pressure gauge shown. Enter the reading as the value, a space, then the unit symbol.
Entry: 30 psi
